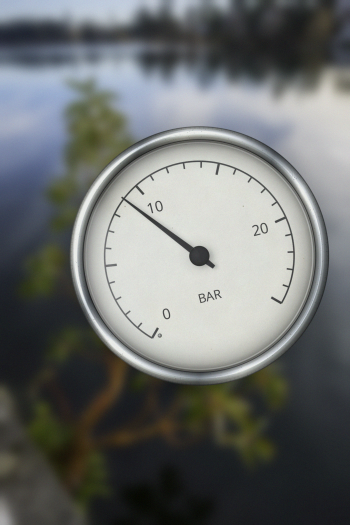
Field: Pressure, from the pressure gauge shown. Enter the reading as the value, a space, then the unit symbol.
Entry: 9 bar
